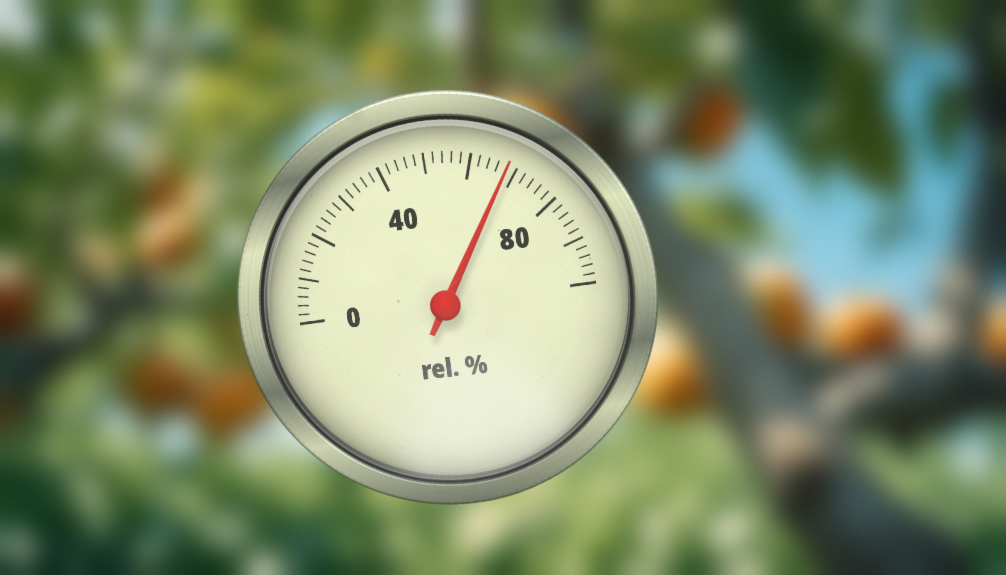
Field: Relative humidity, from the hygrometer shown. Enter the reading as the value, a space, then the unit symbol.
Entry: 68 %
